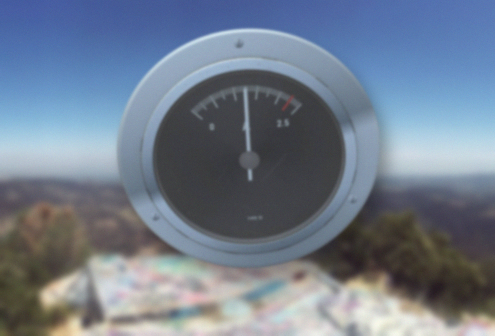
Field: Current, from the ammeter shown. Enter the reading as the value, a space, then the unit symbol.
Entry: 1.25 A
